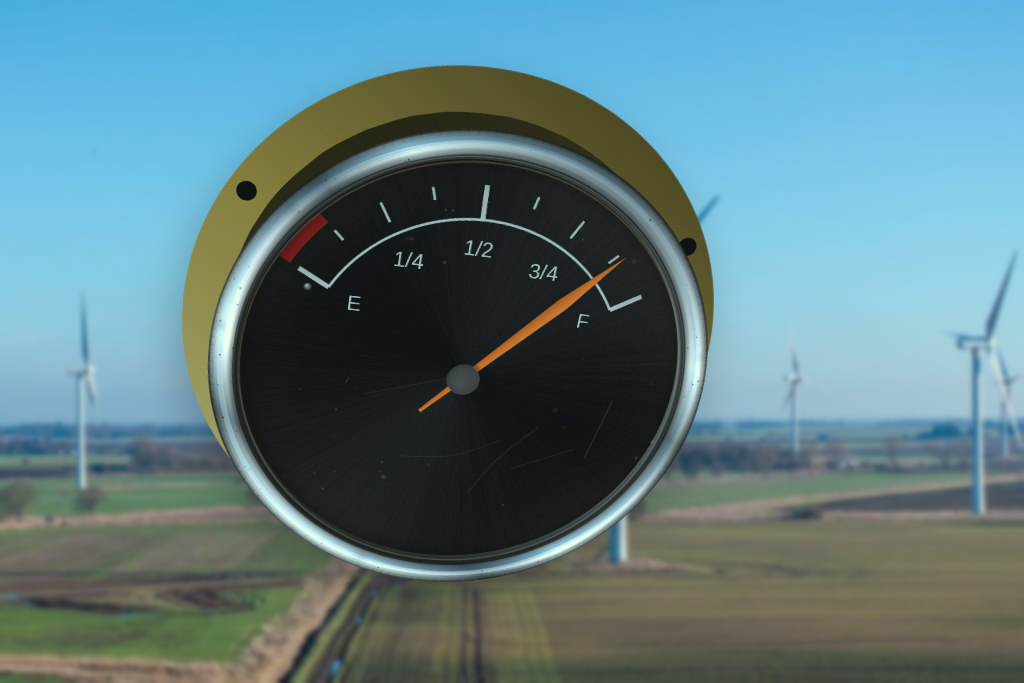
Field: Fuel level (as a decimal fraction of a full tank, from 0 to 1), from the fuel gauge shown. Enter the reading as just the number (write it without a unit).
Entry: 0.875
